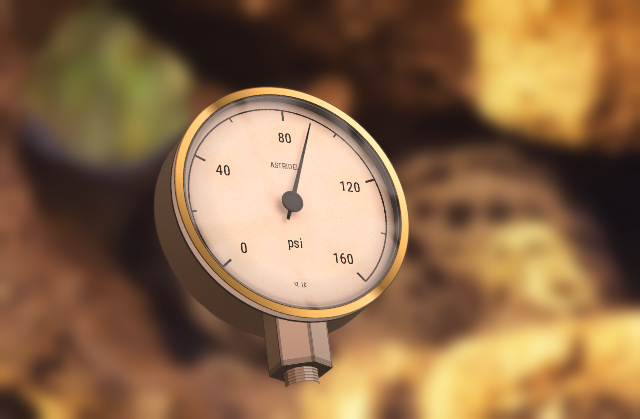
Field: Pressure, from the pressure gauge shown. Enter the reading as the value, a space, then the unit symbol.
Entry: 90 psi
